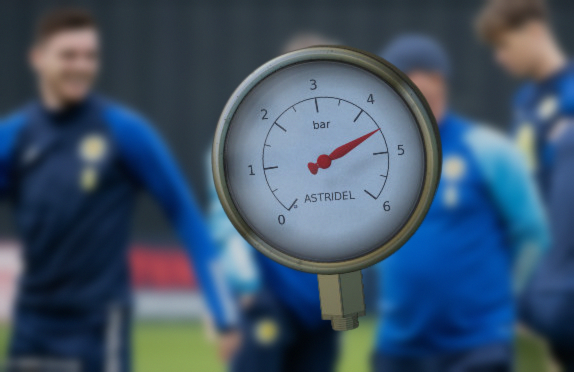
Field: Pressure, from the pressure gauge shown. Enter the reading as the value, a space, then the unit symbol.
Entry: 4.5 bar
